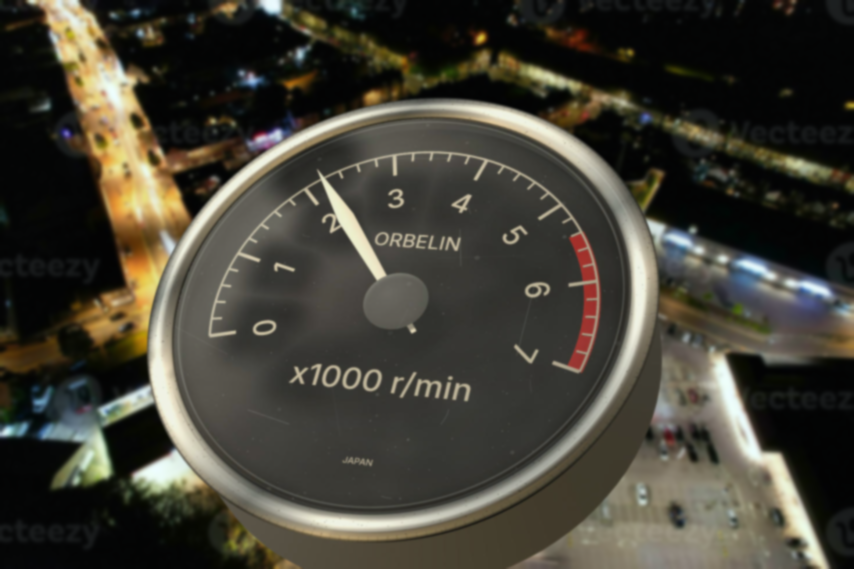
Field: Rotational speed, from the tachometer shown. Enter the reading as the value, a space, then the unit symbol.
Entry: 2200 rpm
